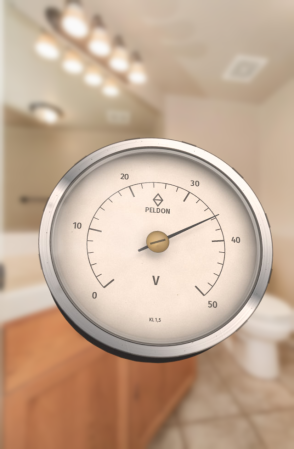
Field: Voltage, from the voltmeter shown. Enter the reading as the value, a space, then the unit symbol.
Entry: 36 V
